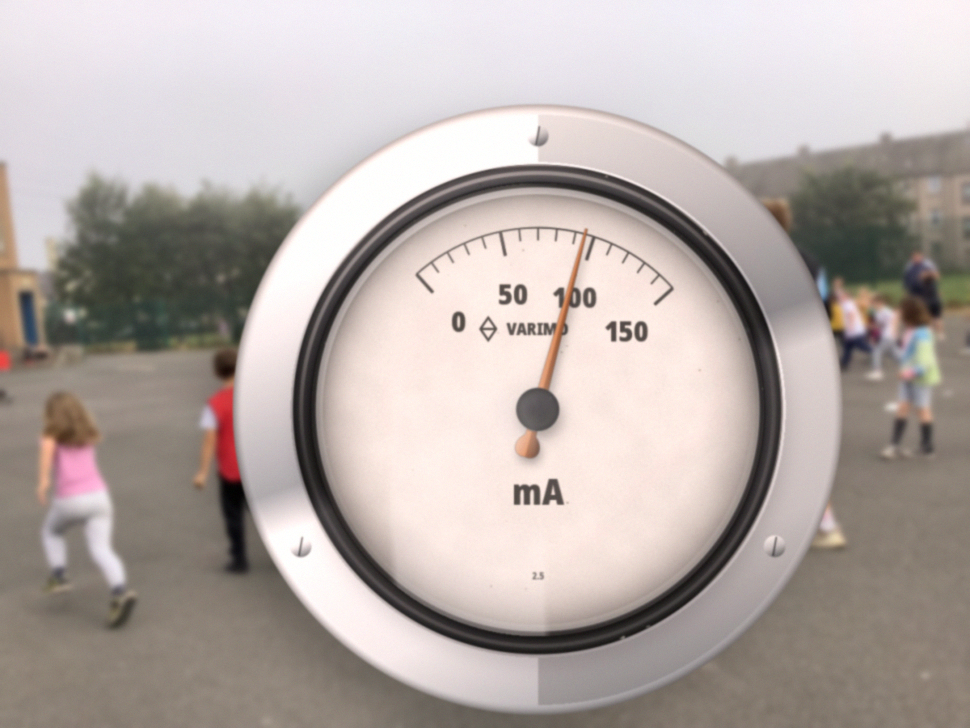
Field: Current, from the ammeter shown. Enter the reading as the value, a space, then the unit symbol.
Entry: 95 mA
